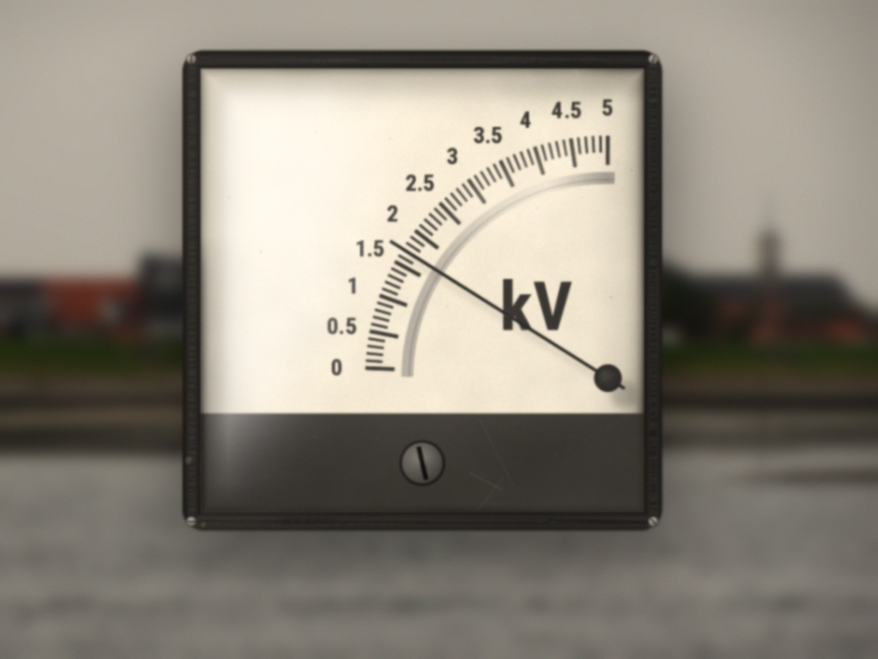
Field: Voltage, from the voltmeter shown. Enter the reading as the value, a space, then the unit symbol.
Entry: 1.7 kV
